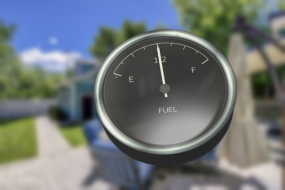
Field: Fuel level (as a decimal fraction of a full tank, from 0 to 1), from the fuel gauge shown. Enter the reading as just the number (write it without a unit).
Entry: 0.5
